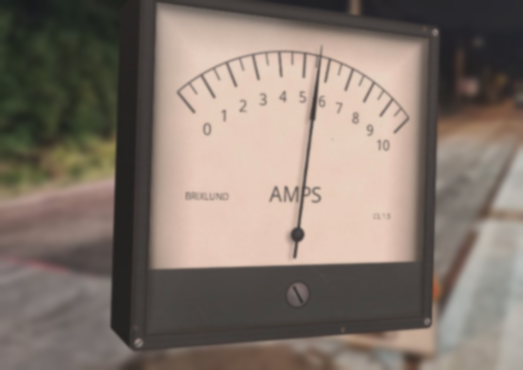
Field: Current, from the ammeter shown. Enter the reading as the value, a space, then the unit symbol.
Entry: 5.5 A
